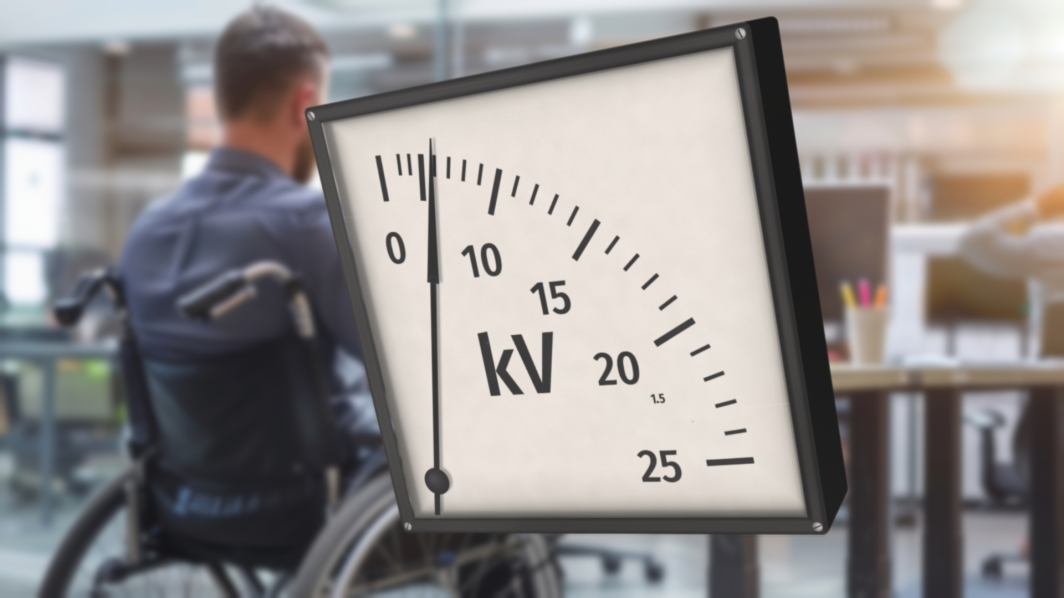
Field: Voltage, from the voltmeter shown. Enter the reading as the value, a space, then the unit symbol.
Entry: 6 kV
